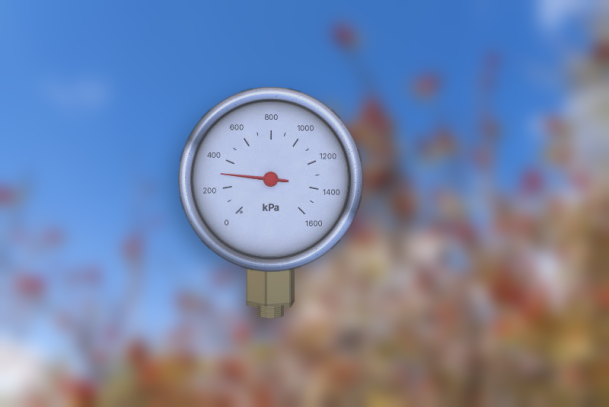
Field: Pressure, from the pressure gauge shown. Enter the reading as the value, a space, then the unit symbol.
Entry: 300 kPa
